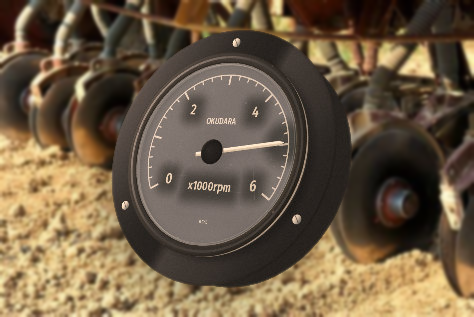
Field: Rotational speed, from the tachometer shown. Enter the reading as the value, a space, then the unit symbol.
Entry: 5000 rpm
